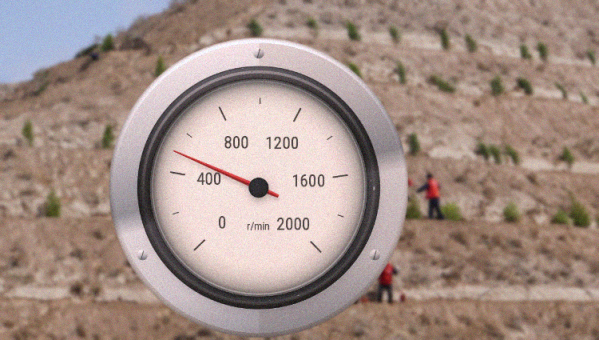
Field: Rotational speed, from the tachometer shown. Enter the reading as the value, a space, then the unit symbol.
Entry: 500 rpm
